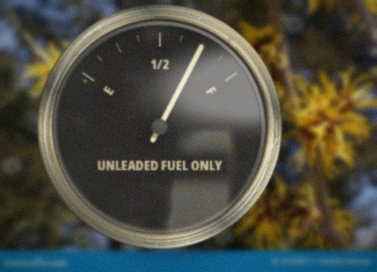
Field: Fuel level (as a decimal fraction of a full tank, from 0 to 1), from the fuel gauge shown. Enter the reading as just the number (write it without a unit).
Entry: 0.75
